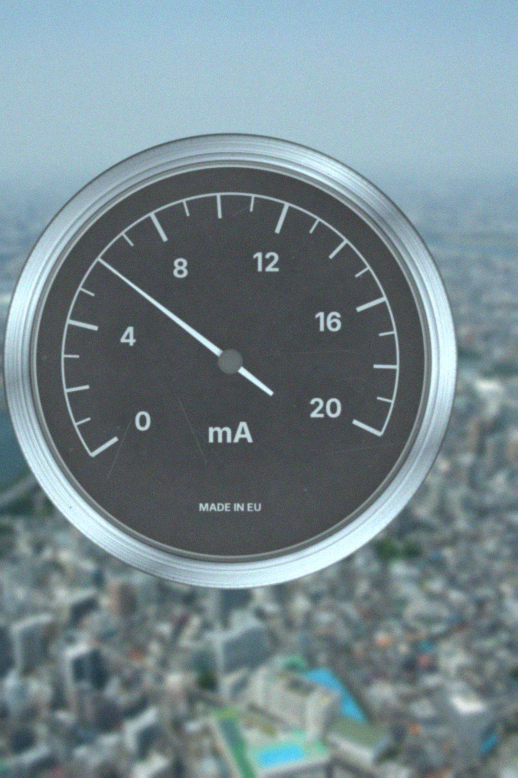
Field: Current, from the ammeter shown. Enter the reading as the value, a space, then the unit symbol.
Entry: 6 mA
